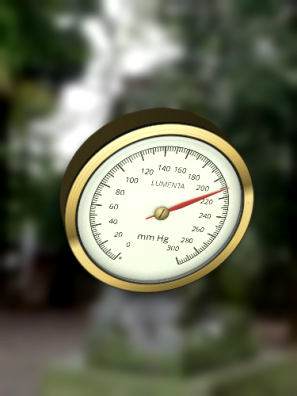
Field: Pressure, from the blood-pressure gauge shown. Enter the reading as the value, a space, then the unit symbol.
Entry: 210 mmHg
